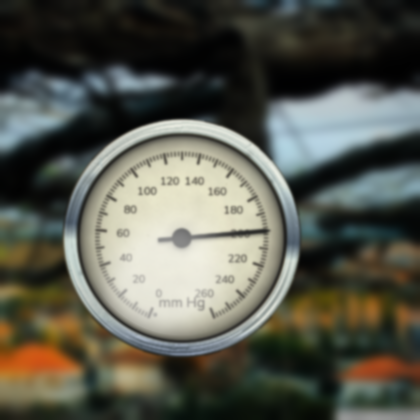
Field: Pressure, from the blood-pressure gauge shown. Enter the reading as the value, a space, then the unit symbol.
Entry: 200 mmHg
